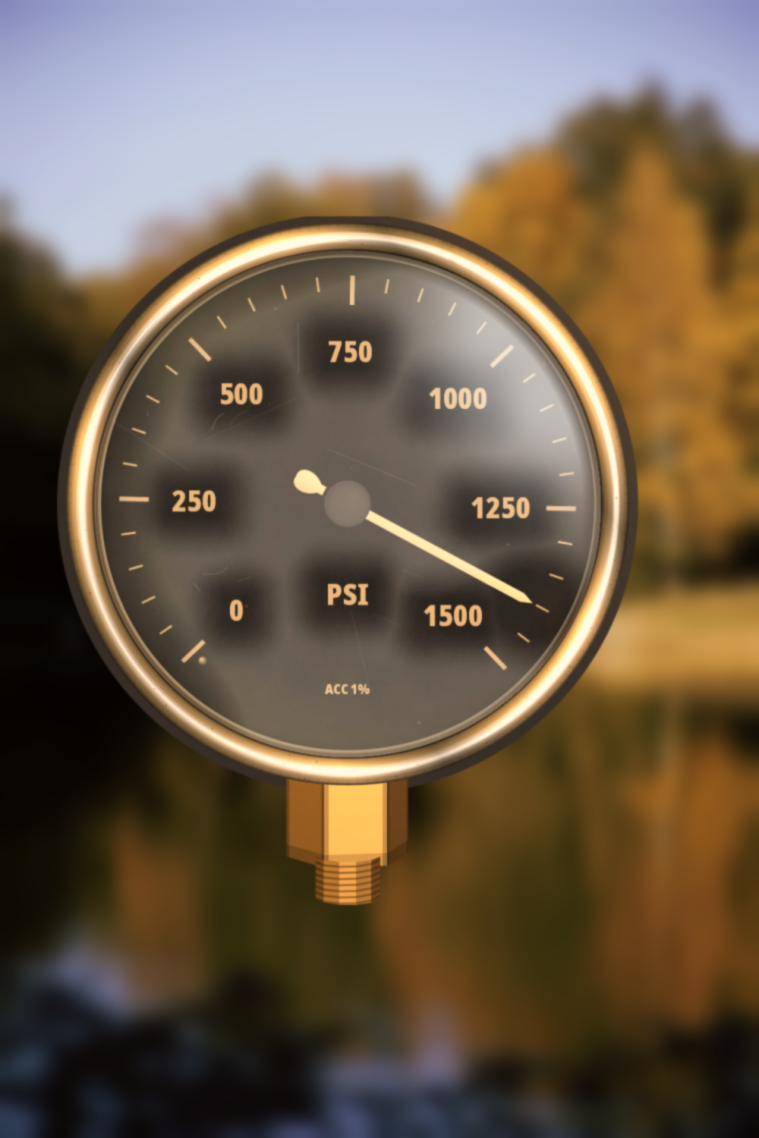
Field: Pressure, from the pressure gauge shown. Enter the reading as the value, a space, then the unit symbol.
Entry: 1400 psi
